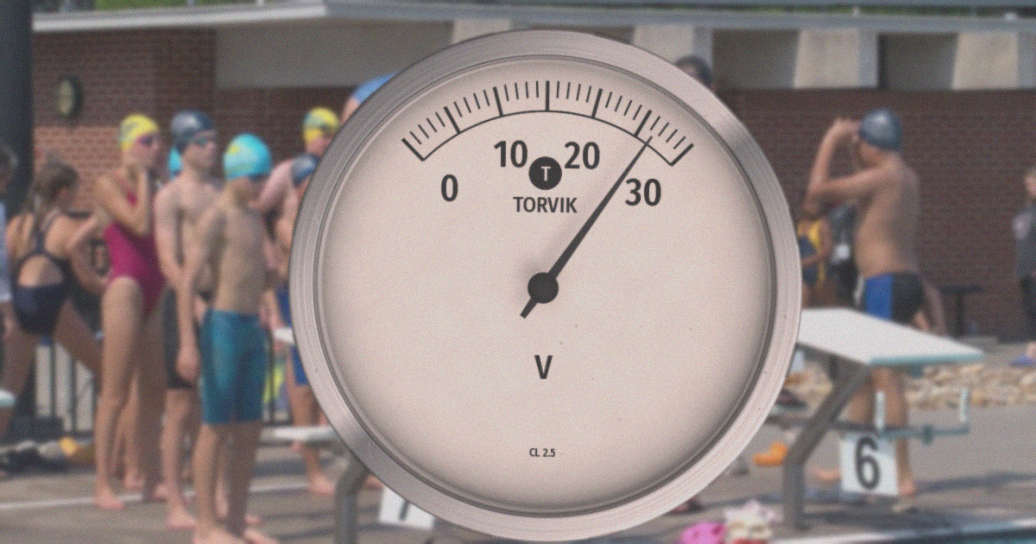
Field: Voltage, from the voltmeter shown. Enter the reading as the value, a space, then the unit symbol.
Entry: 26.5 V
